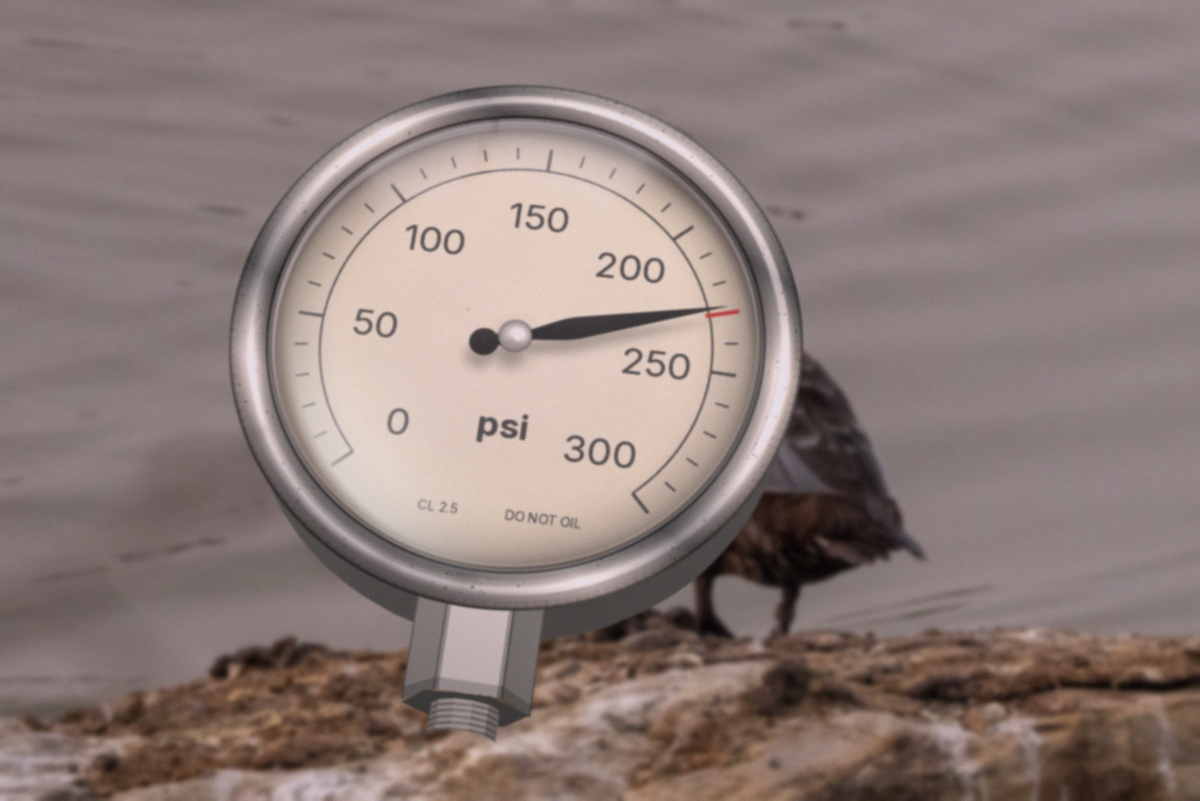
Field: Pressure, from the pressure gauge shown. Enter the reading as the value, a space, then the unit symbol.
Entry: 230 psi
